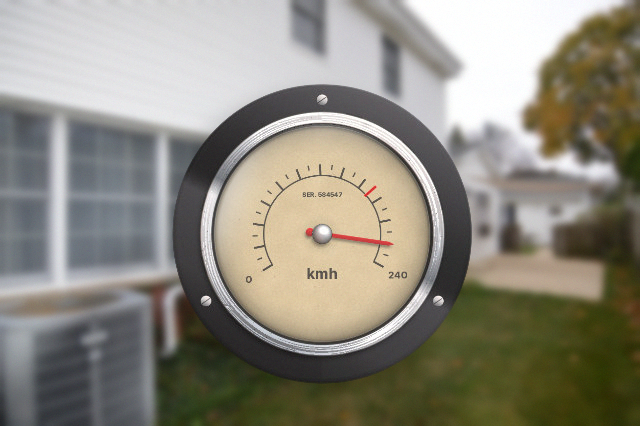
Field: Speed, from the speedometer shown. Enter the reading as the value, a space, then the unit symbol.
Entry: 220 km/h
